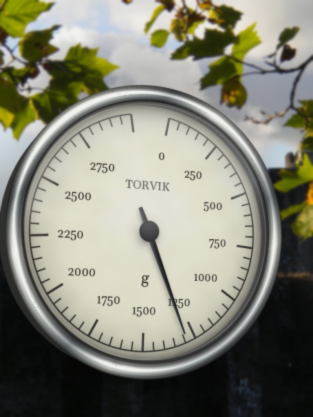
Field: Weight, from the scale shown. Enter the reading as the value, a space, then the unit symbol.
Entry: 1300 g
